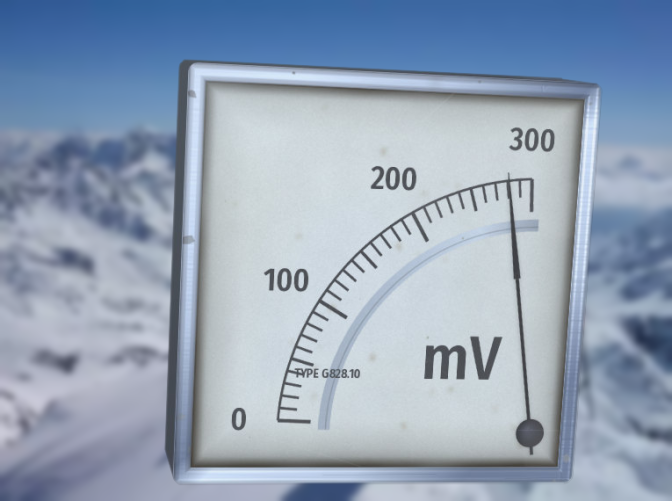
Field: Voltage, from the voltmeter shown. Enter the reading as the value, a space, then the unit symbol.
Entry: 280 mV
